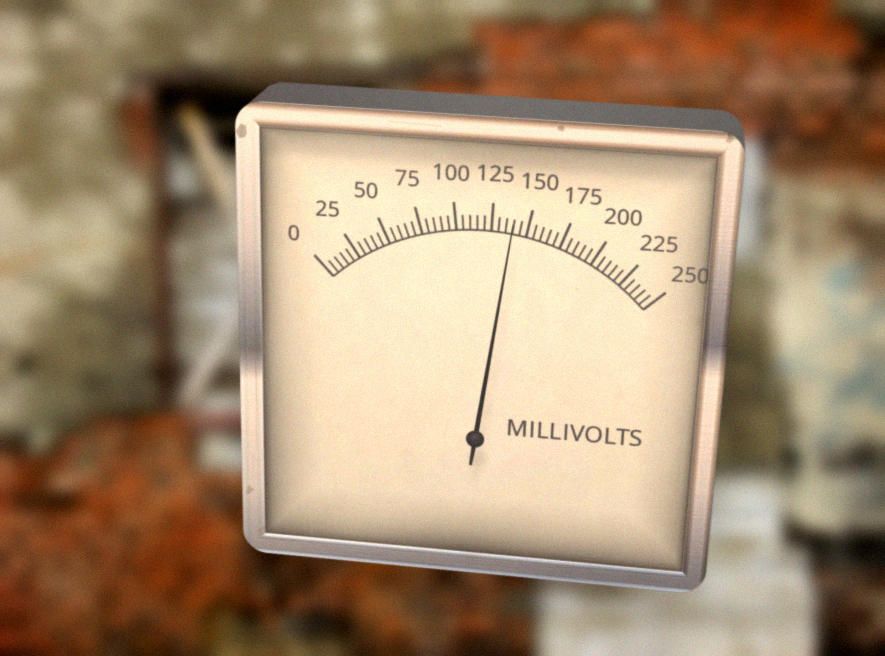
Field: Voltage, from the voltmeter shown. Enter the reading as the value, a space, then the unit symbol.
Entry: 140 mV
